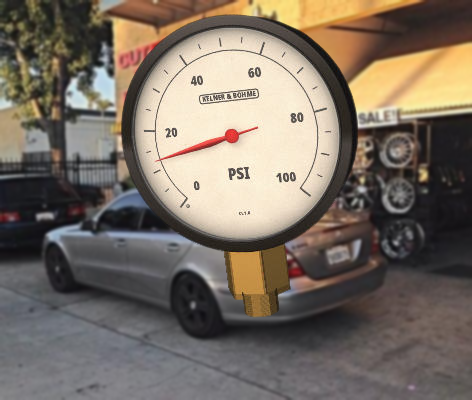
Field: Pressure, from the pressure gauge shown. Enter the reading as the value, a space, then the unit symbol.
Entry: 12.5 psi
